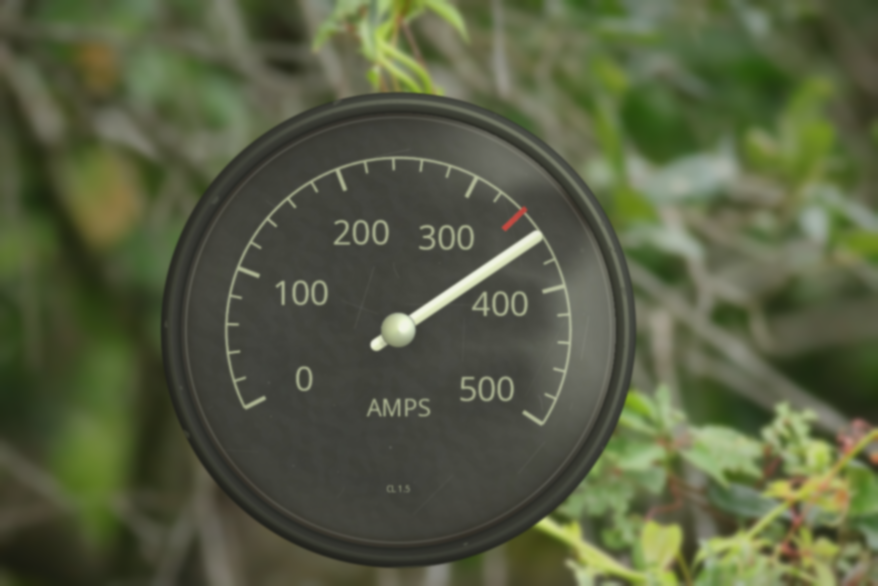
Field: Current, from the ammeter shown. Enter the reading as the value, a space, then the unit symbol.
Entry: 360 A
